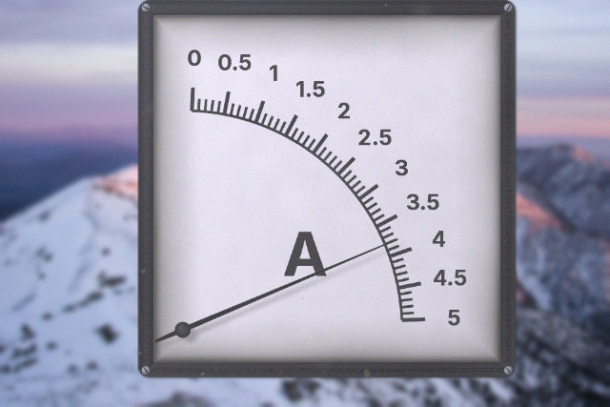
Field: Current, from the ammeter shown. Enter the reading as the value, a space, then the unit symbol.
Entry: 3.8 A
